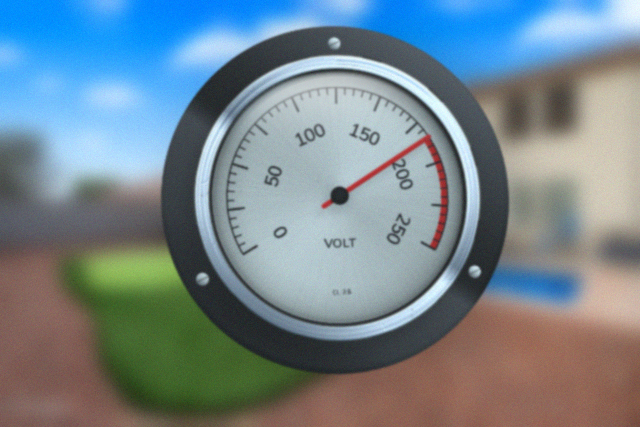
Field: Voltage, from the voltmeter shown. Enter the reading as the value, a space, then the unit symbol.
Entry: 185 V
